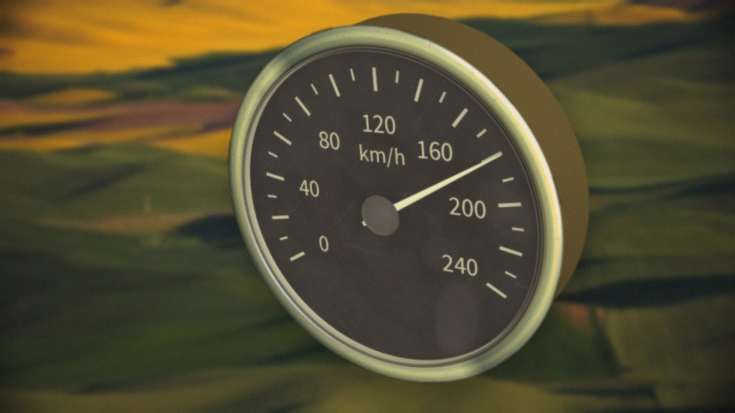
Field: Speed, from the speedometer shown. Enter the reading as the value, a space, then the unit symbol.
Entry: 180 km/h
